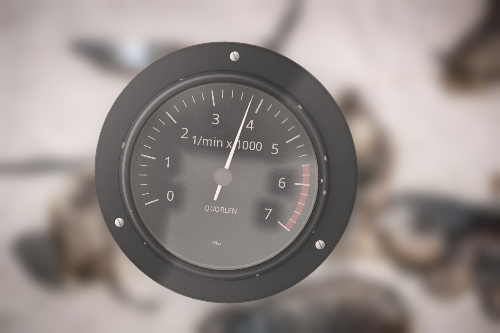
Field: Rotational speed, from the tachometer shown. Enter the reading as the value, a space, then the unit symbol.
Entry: 3800 rpm
